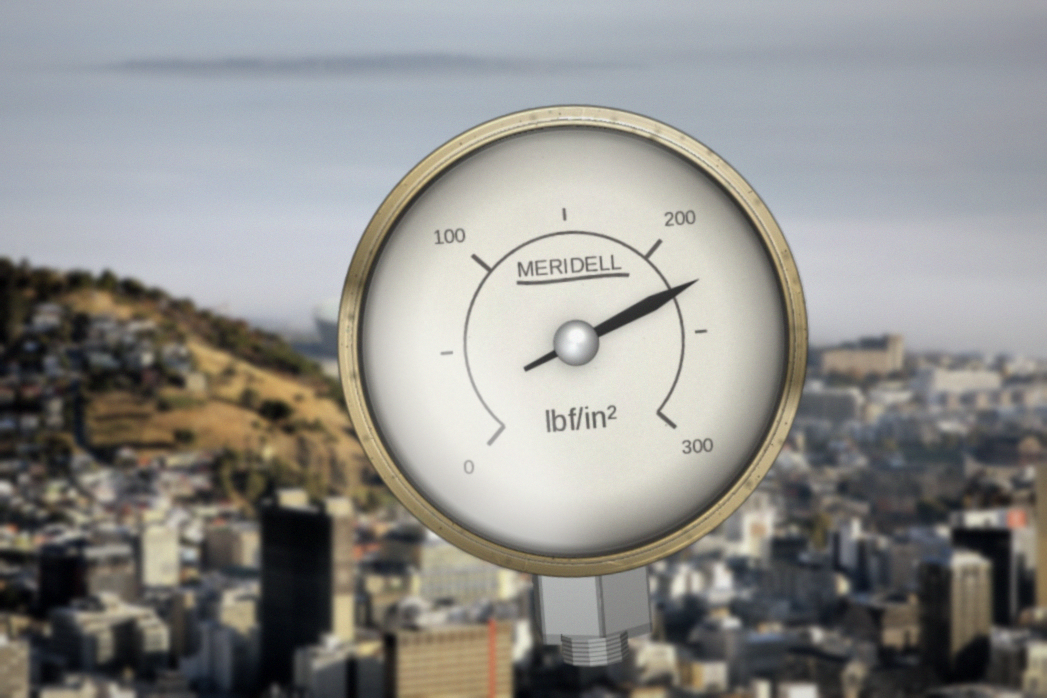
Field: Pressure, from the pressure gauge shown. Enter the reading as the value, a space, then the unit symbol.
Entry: 225 psi
